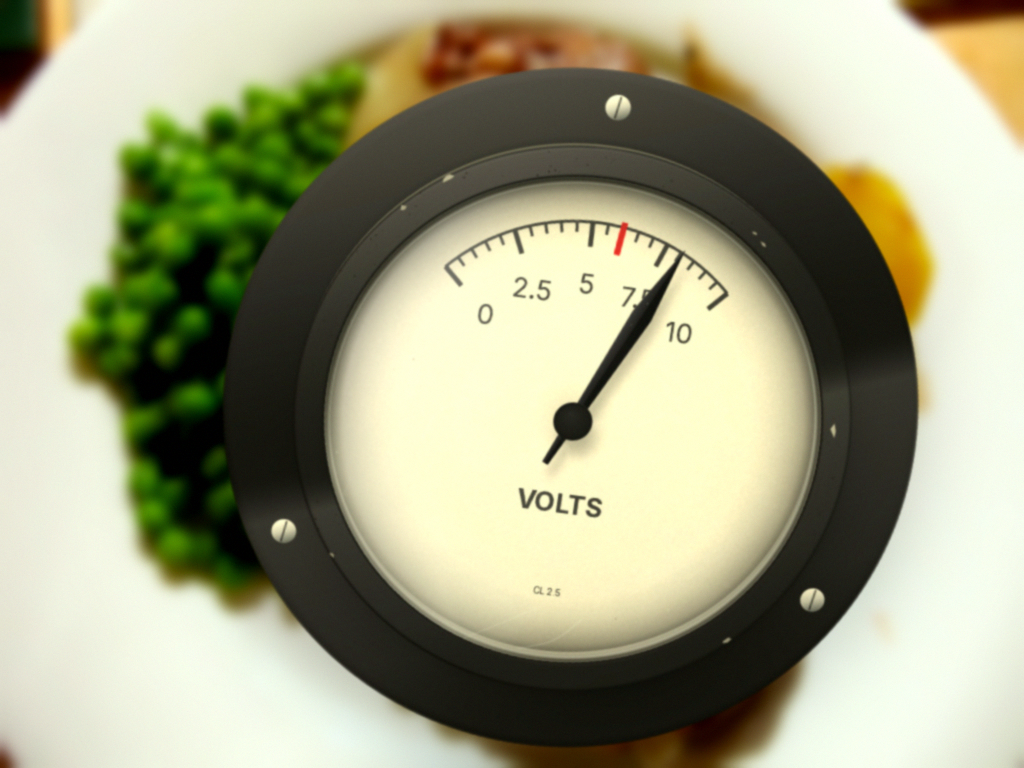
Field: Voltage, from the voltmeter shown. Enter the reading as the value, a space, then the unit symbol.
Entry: 8 V
